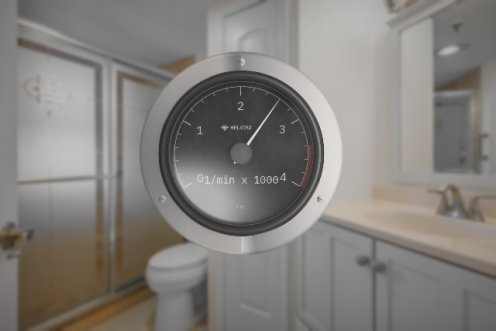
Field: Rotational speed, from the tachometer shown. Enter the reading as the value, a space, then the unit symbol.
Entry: 2600 rpm
